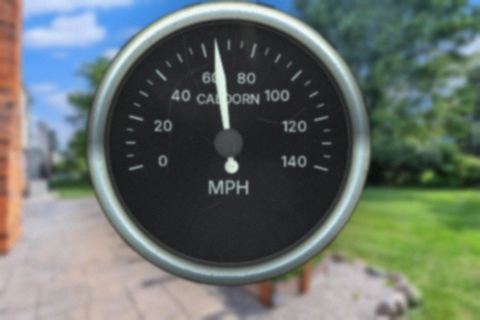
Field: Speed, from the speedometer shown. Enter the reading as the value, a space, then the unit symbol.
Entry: 65 mph
